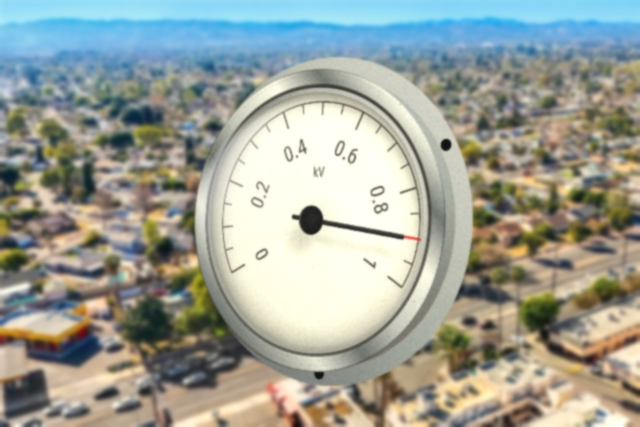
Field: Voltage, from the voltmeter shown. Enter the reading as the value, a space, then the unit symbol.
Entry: 0.9 kV
